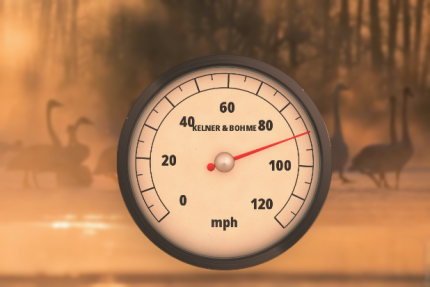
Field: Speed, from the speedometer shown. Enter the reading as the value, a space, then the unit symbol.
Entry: 90 mph
